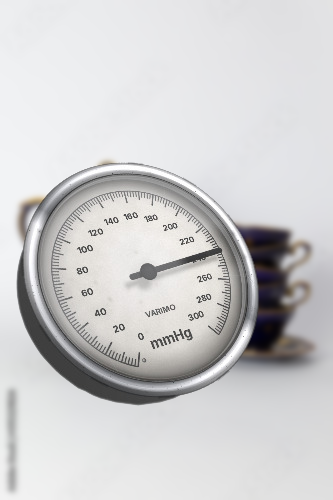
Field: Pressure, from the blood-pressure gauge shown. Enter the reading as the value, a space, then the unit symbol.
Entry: 240 mmHg
